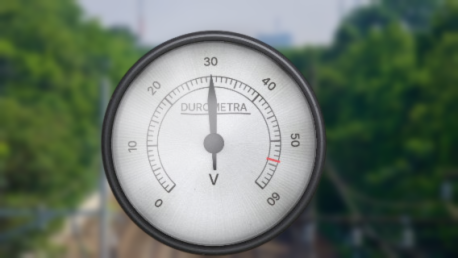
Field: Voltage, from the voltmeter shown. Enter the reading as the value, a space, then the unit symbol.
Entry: 30 V
